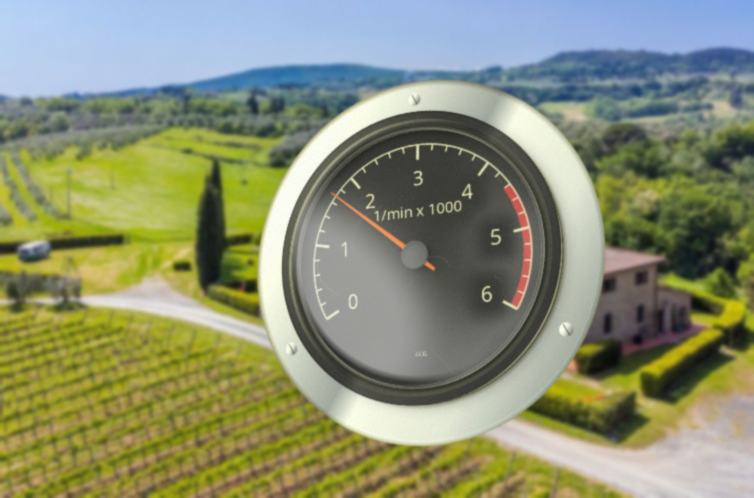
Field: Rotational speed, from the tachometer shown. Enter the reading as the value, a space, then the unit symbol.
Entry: 1700 rpm
